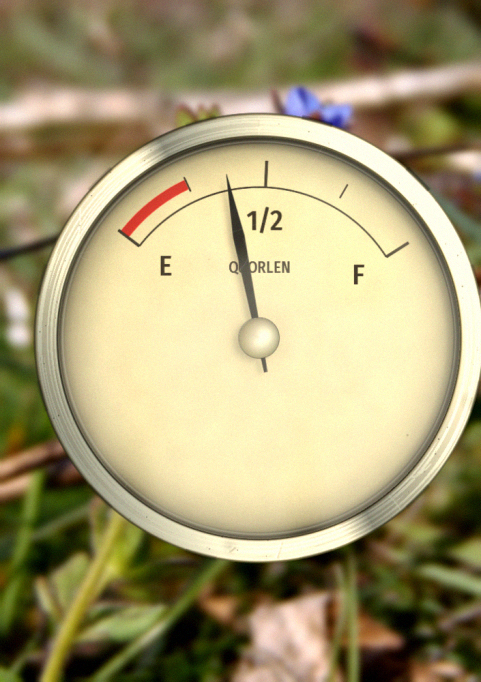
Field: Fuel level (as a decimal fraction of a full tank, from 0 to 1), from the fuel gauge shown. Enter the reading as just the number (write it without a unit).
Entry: 0.375
